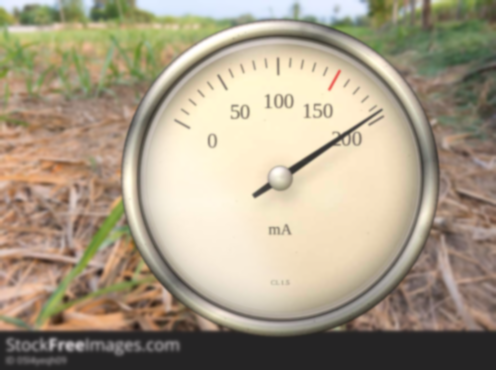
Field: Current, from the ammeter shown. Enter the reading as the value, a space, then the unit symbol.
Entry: 195 mA
